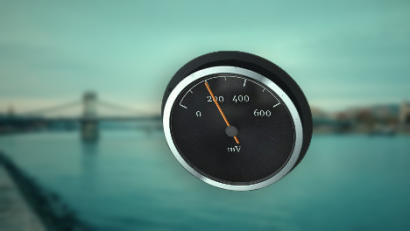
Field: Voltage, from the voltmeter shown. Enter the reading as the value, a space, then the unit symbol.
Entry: 200 mV
